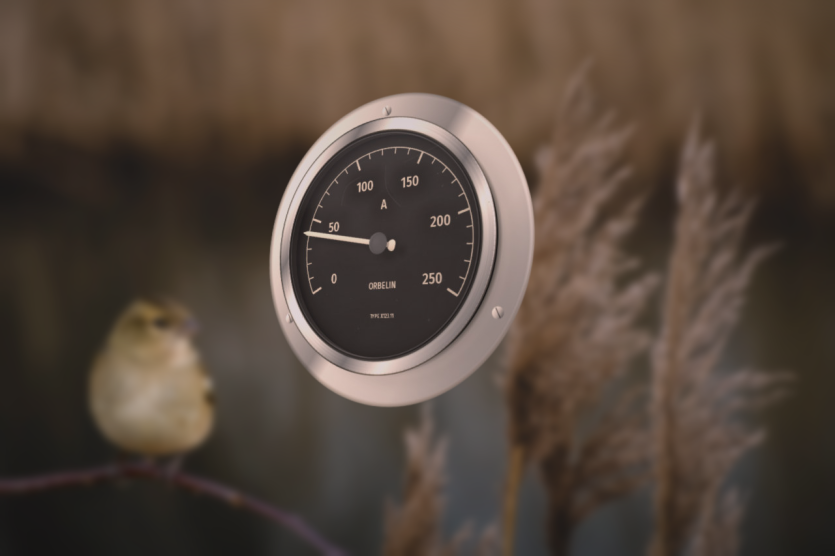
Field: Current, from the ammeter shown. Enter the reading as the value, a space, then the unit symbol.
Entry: 40 A
